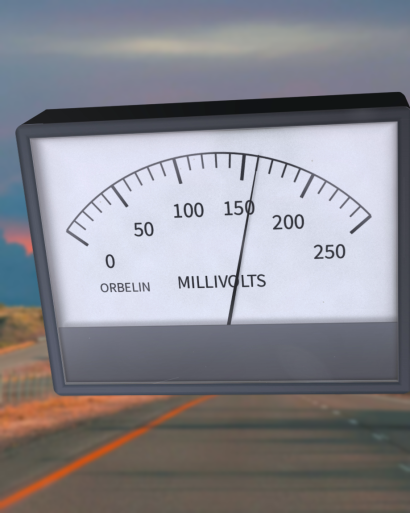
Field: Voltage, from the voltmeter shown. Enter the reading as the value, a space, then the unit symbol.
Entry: 160 mV
